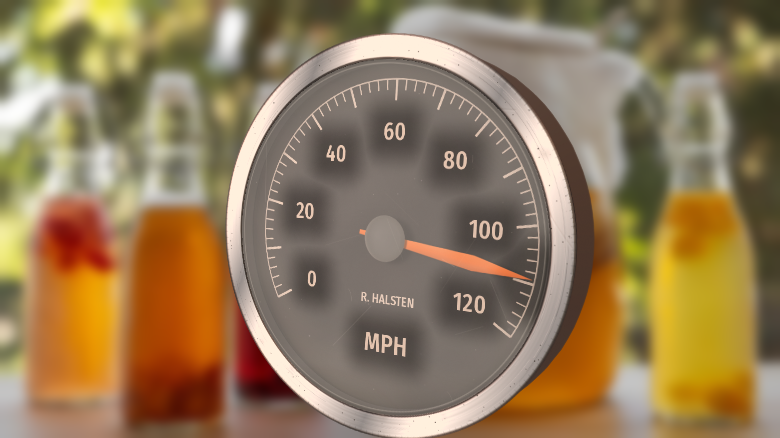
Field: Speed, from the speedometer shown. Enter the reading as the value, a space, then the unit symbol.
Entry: 109 mph
